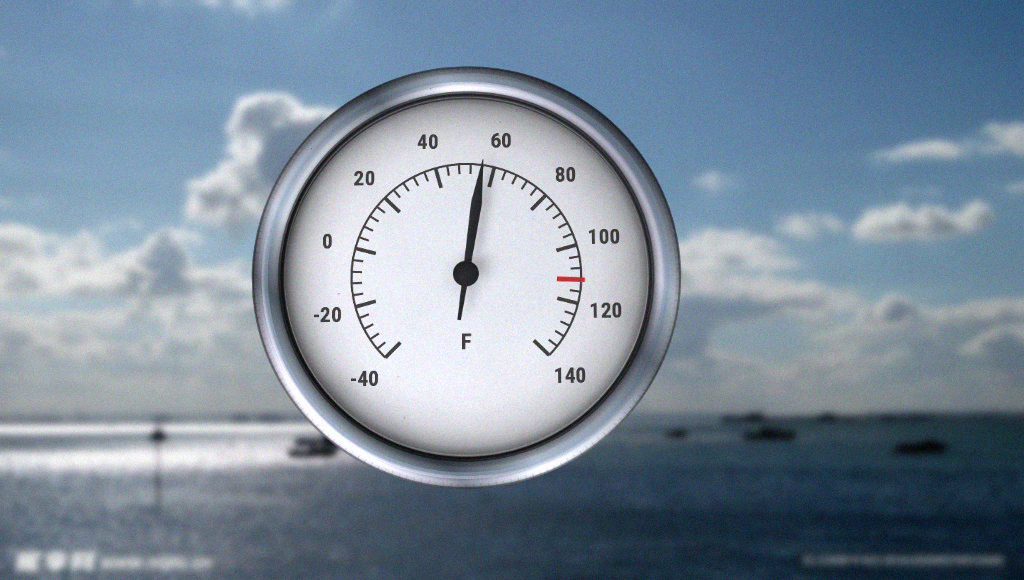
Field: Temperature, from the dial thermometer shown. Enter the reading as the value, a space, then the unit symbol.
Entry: 56 °F
